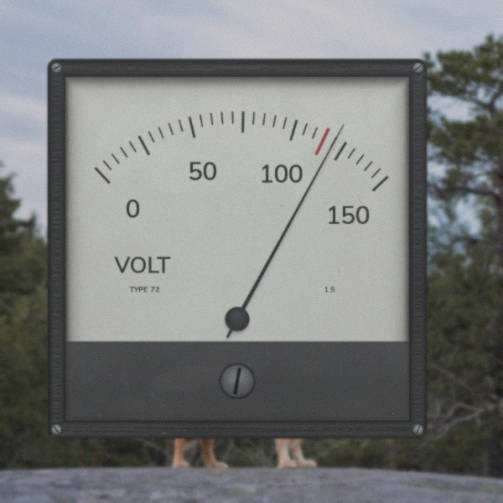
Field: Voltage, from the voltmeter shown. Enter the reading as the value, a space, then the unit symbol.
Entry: 120 V
